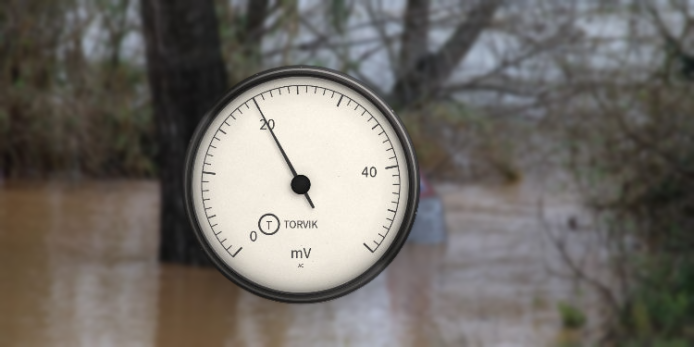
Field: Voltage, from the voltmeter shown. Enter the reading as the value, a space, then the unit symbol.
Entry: 20 mV
